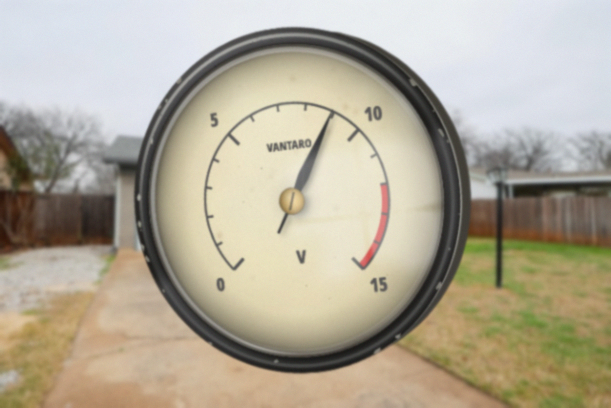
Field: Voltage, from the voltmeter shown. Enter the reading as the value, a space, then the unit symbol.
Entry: 9 V
